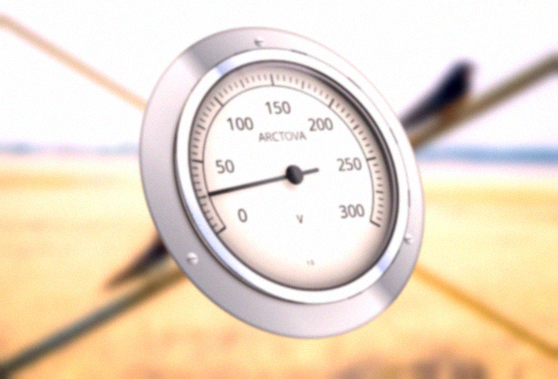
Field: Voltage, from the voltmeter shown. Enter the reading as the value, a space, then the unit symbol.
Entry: 25 V
